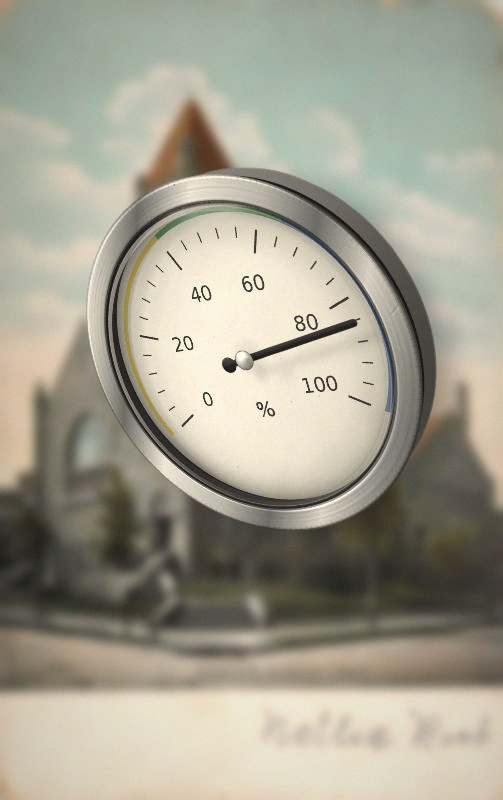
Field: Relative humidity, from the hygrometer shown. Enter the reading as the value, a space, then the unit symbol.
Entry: 84 %
